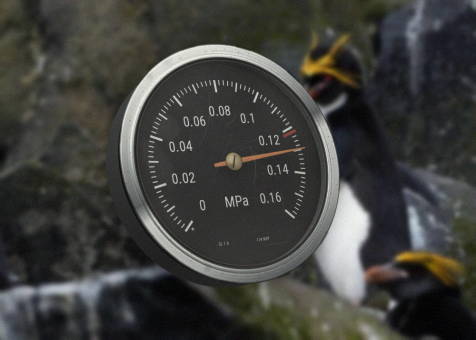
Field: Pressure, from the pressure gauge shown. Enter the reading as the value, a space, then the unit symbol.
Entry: 0.13 MPa
